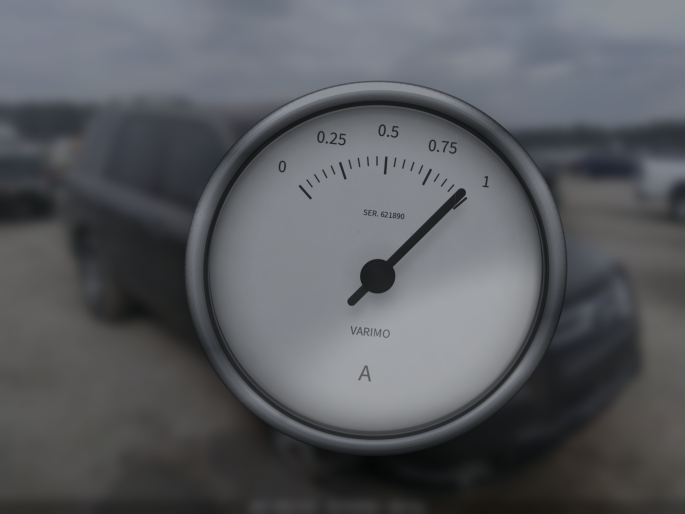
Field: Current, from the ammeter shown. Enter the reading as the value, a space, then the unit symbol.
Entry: 0.95 A
